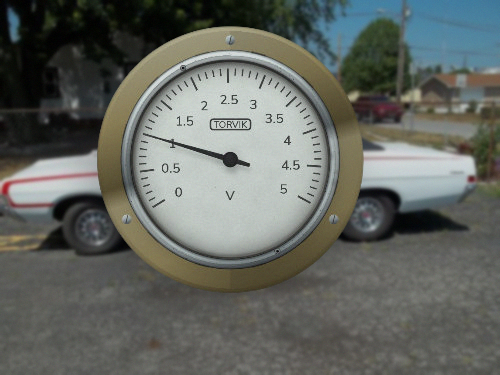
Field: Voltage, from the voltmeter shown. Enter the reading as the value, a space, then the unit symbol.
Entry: 1 V
